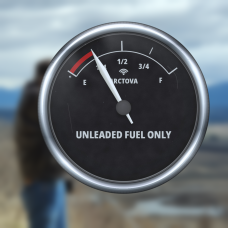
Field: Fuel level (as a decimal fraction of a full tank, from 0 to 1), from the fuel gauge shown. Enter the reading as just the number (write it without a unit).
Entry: 0.25
